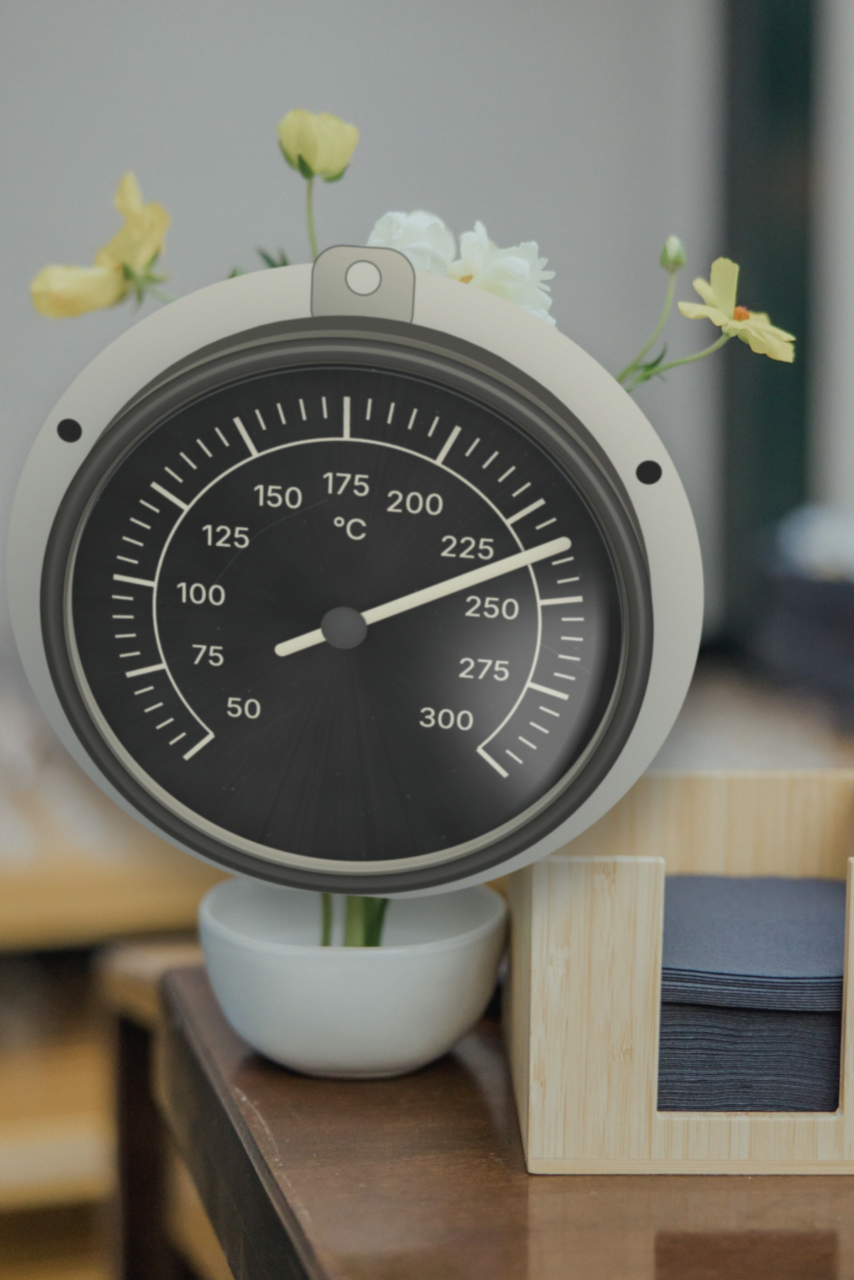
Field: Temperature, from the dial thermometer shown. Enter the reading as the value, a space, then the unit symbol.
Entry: 235 °C
